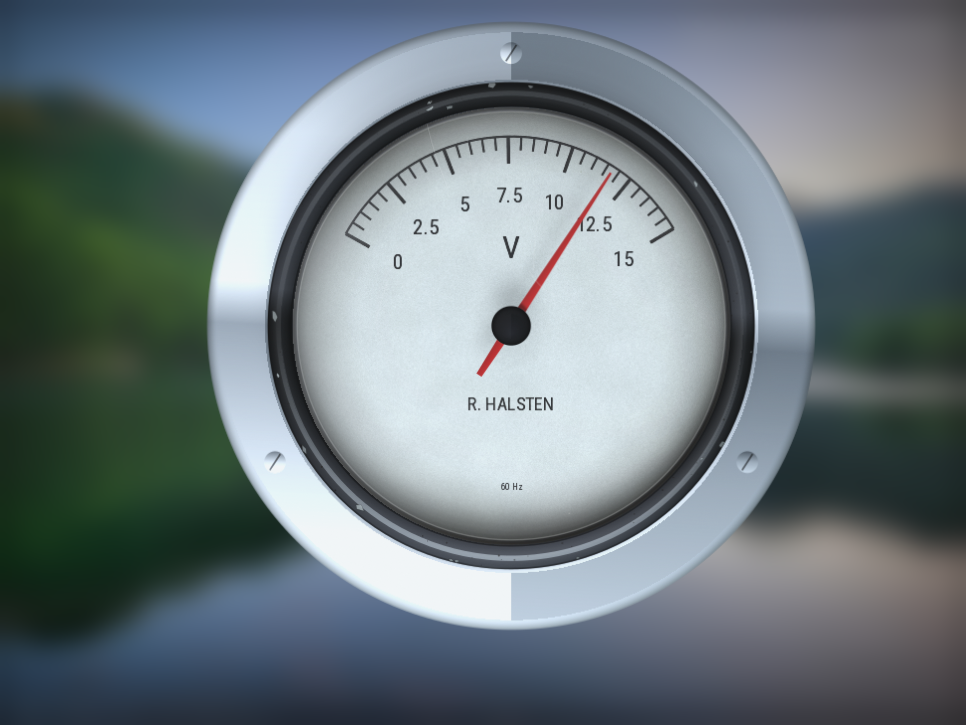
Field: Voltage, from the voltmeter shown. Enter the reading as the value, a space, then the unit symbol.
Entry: 11.75 V
